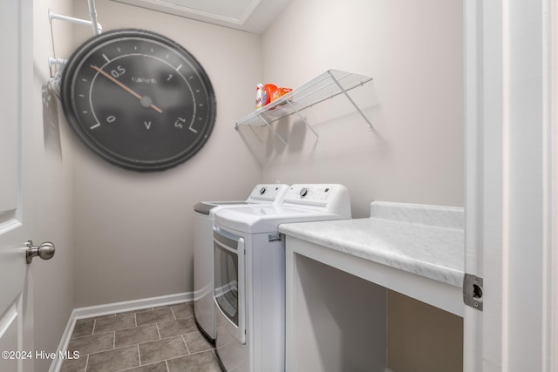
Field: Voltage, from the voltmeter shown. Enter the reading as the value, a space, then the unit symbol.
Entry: 0.4 V
